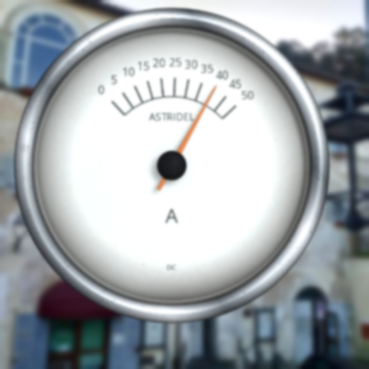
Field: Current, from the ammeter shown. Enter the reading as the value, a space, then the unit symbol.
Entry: 40 A
